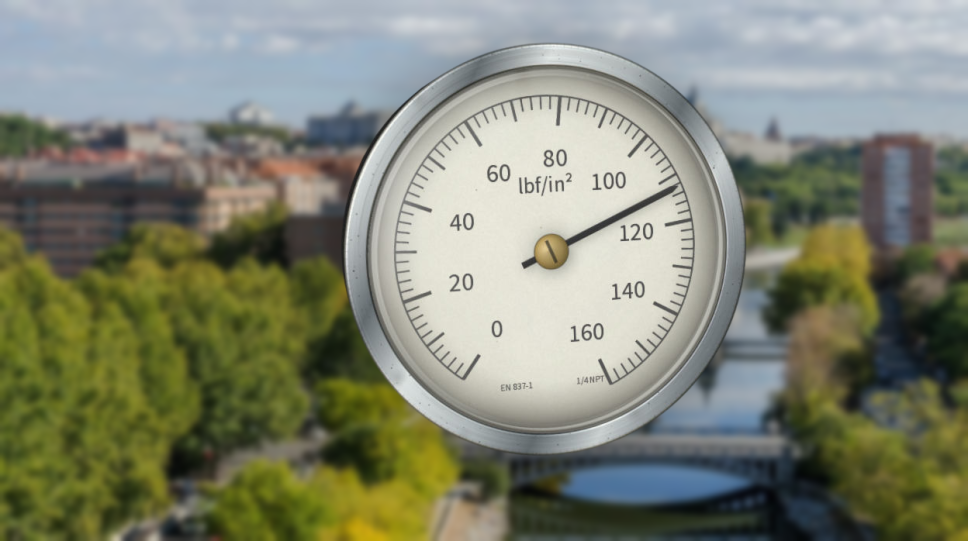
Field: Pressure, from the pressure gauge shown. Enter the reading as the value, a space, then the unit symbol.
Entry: 112 psi
